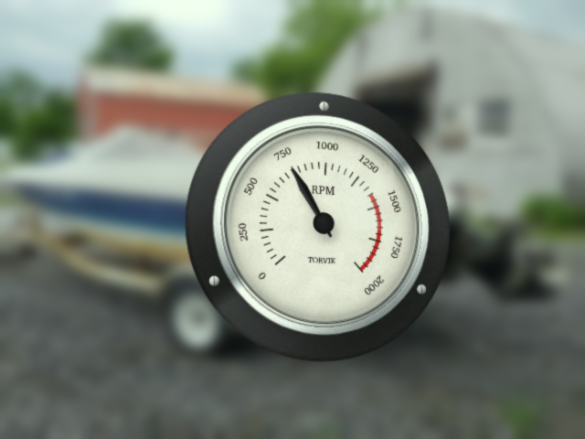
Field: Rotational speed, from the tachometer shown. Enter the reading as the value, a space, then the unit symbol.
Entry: 750 rpm
